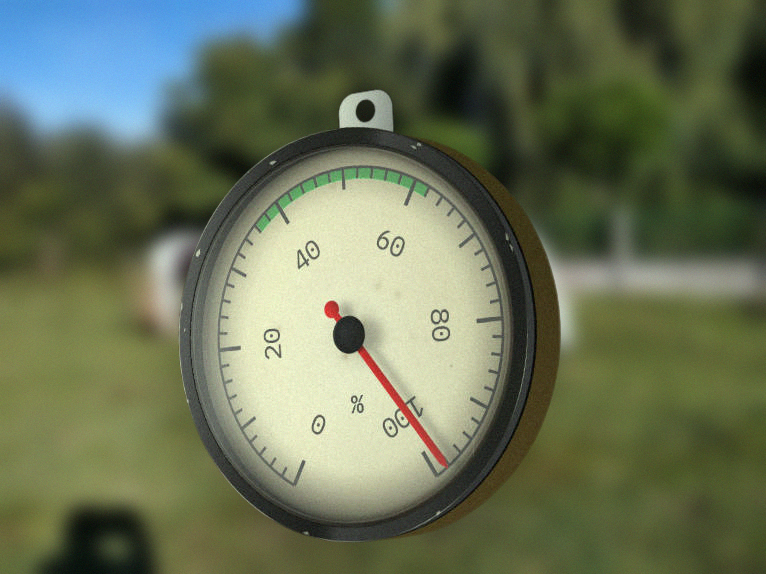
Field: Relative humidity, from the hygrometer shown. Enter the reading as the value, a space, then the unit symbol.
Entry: 98 %
